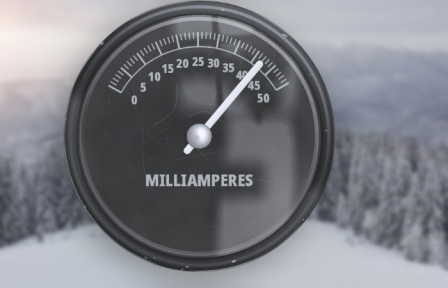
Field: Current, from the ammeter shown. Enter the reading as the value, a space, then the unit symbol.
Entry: 42 mA
